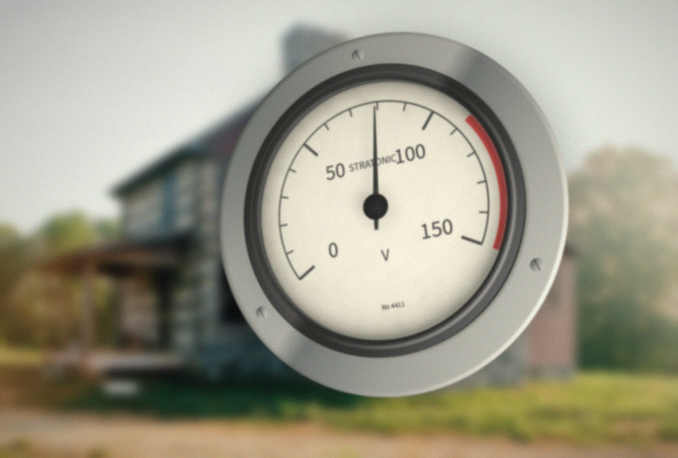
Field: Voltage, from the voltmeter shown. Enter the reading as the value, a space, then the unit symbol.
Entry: 80 V
